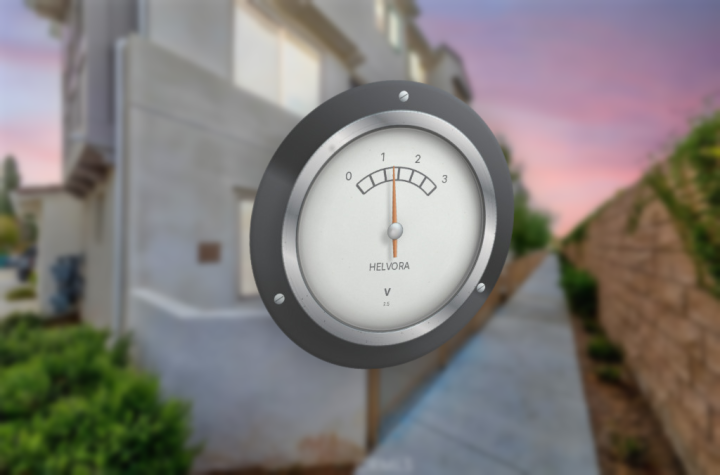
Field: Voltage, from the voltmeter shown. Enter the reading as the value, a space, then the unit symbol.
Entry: 1.25 V
